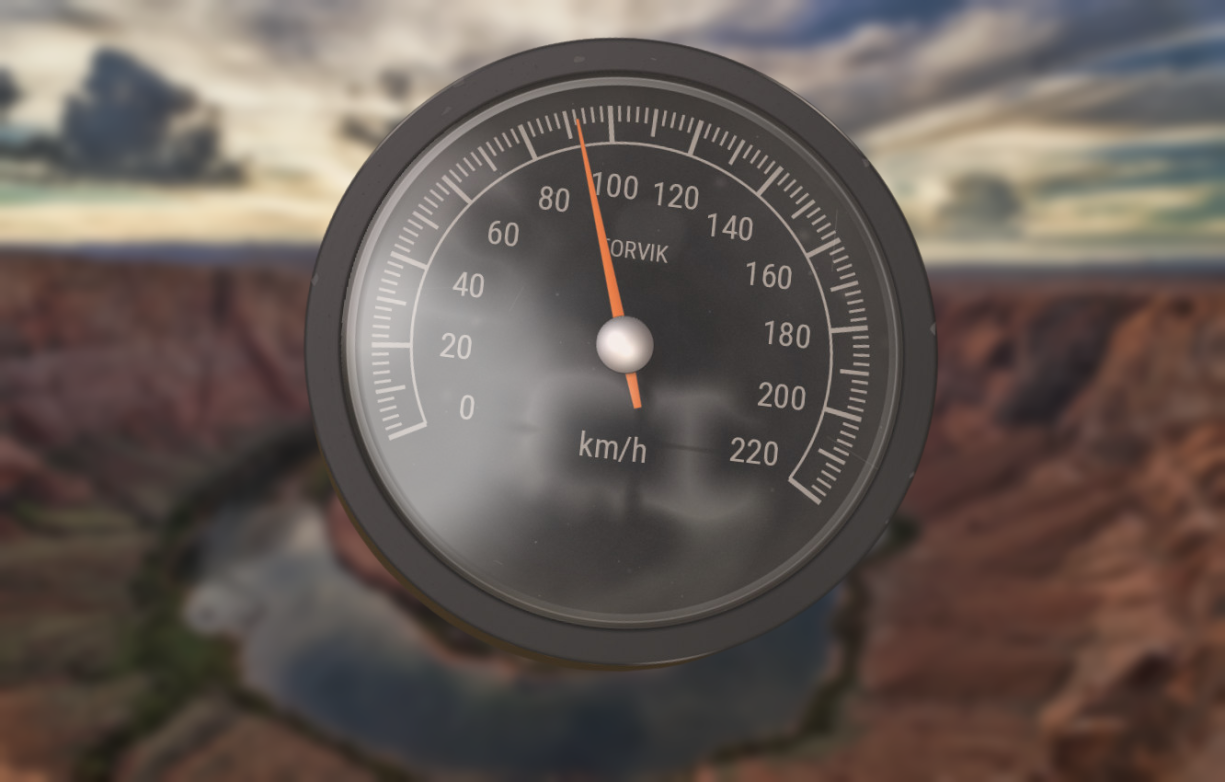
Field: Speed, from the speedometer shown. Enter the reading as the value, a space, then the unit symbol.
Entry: 92 km/h
